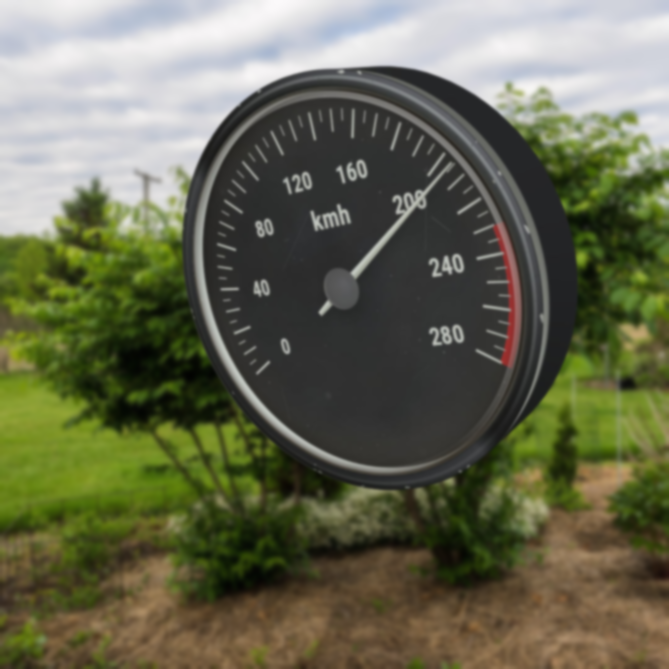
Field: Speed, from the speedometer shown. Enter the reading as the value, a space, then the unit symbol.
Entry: 205 km/h
